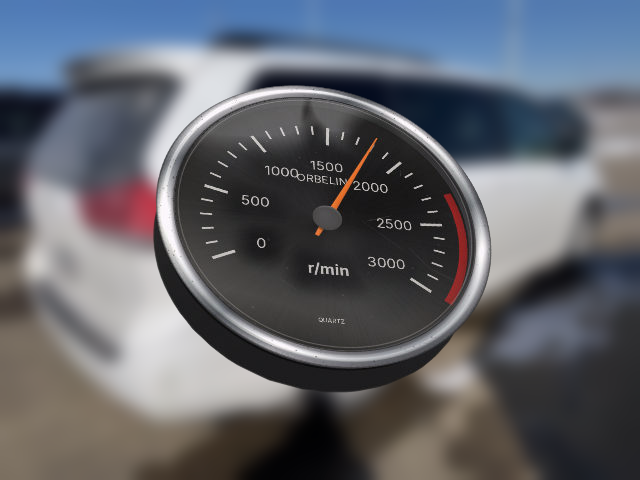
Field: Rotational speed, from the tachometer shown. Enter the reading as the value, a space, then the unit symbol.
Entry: 1800 rpm
